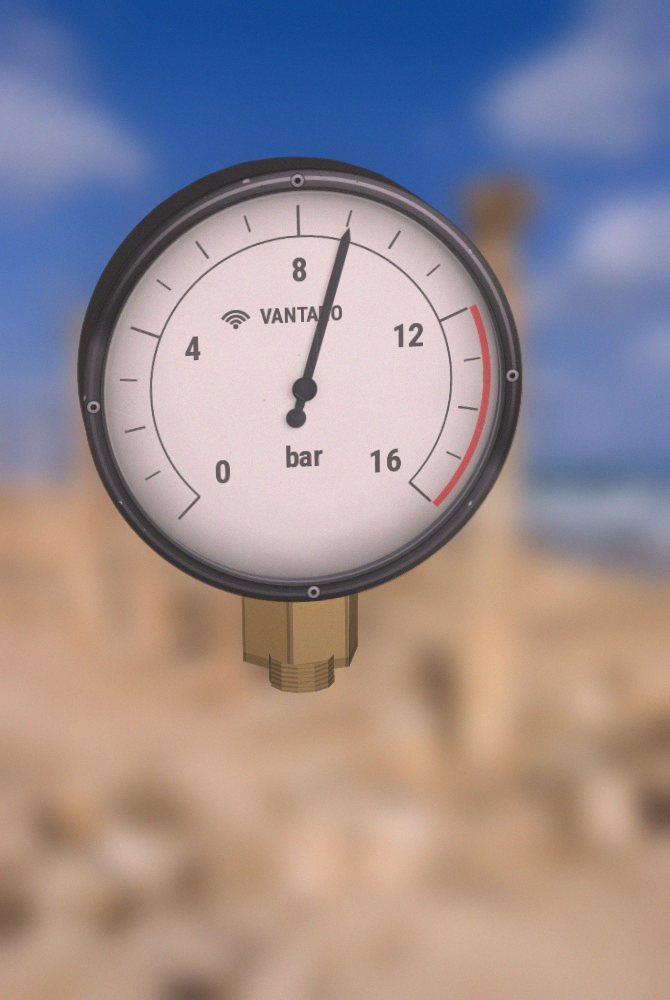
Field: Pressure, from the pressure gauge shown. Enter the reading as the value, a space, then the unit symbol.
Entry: 9 bar
